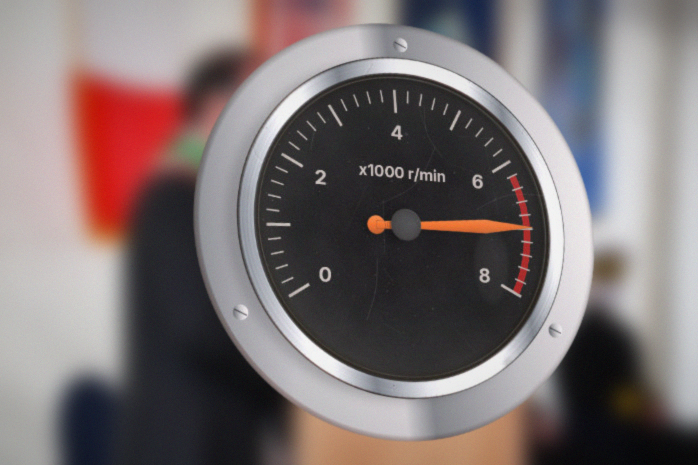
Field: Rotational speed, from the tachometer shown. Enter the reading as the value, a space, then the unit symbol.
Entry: 7000 rpm
